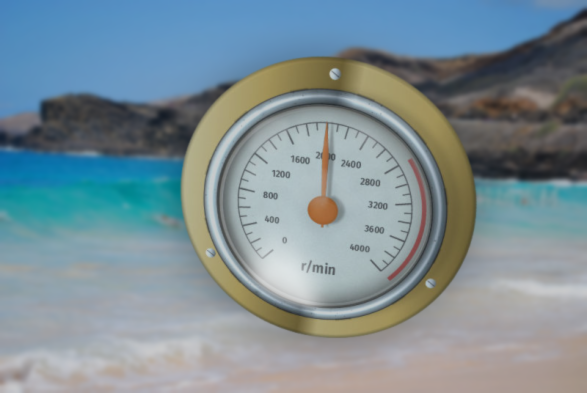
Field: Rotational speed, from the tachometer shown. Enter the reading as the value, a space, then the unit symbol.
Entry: 2000 rpm
